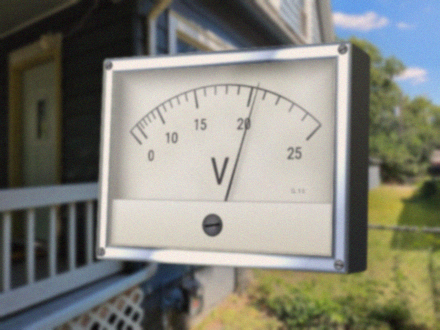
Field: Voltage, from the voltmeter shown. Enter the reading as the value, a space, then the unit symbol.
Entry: 20.5 V
